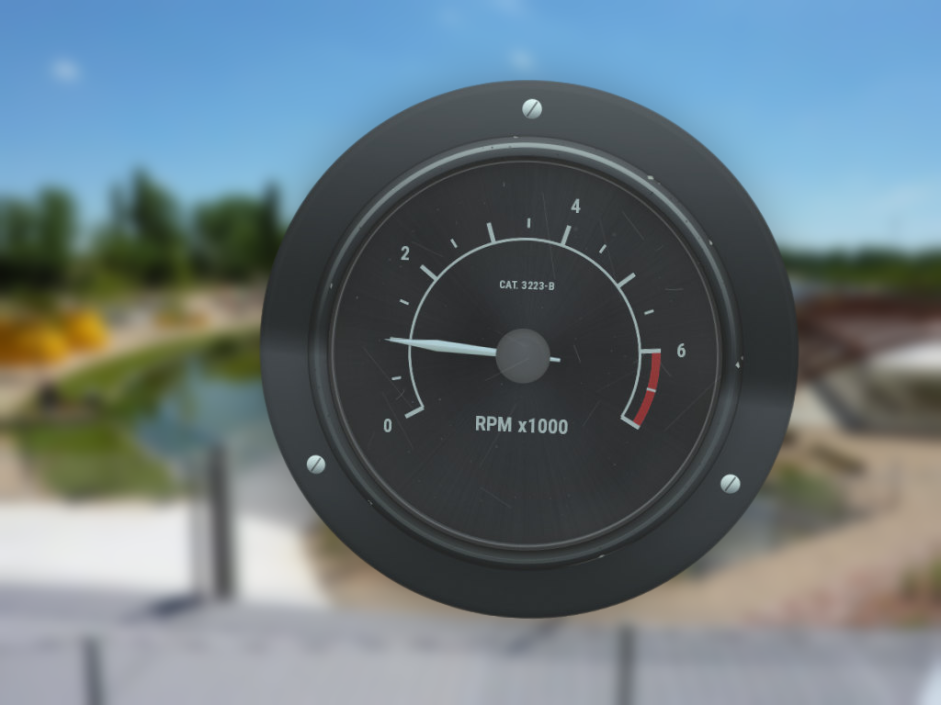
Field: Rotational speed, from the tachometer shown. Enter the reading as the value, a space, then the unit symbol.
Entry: 1000 rpm
